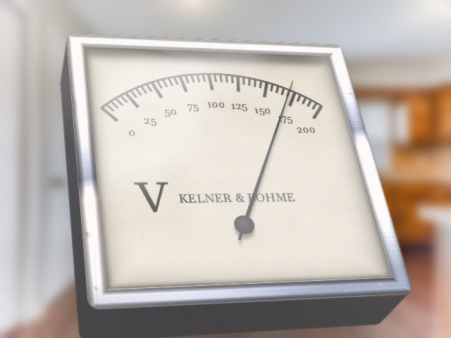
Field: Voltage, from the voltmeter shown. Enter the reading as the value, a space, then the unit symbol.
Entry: 170 V
